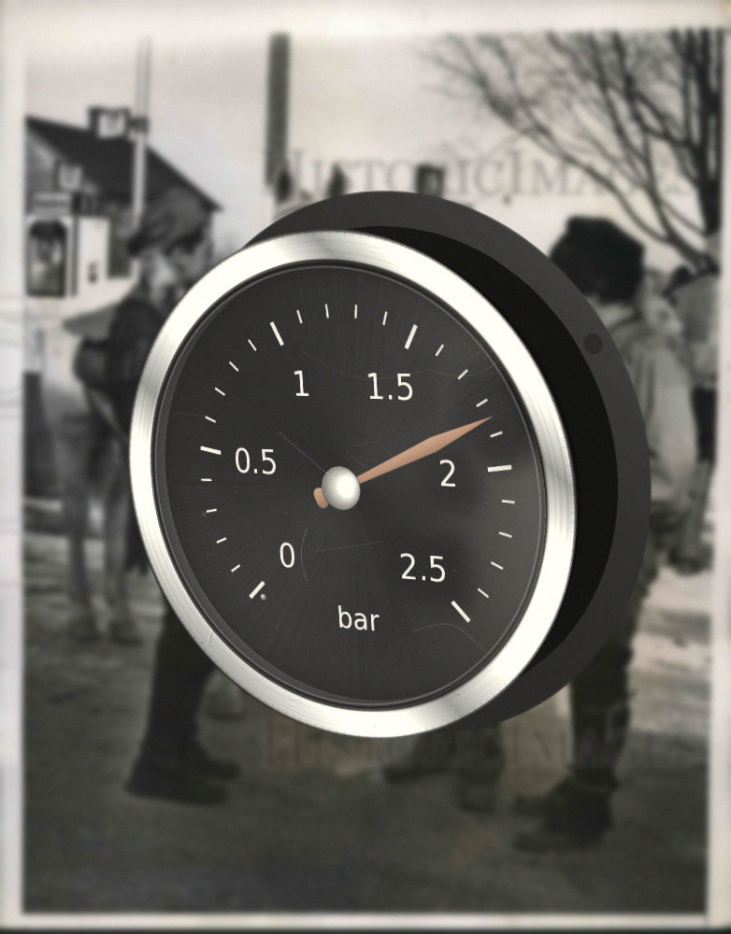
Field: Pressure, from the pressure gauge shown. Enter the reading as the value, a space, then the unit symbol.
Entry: 1.85 bar
